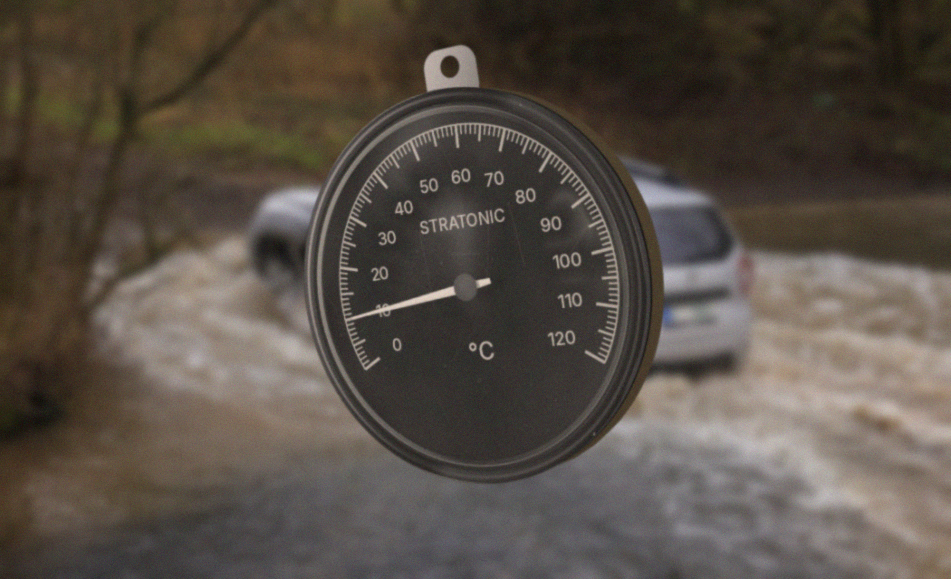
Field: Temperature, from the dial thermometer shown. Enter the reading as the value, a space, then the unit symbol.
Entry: 10 °C
